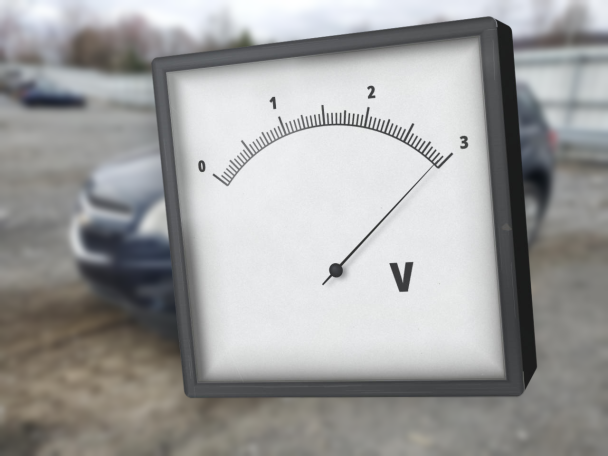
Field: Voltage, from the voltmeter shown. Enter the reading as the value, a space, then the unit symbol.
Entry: 2.95 V
